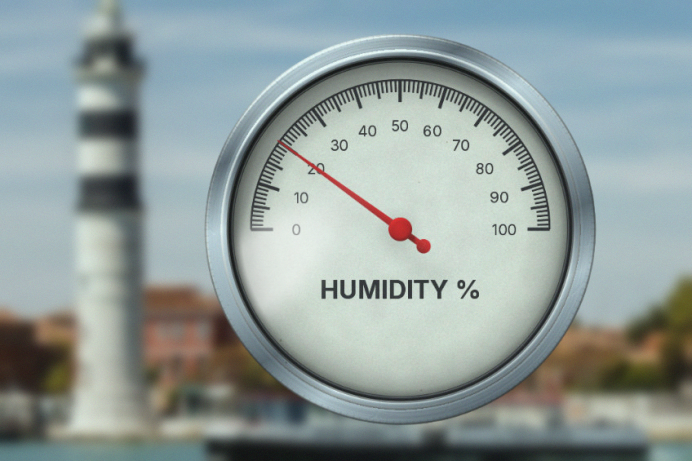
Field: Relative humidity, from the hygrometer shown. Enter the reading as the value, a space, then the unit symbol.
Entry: 20 %
